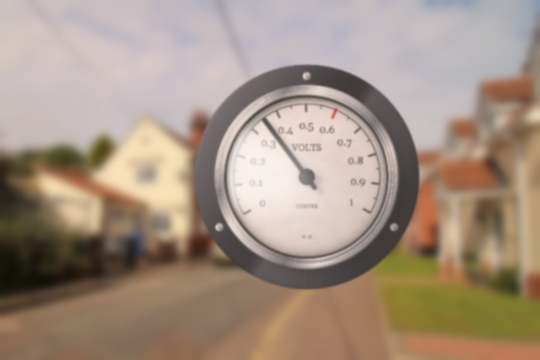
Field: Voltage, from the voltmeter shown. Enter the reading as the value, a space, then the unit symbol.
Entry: 0.35 V
